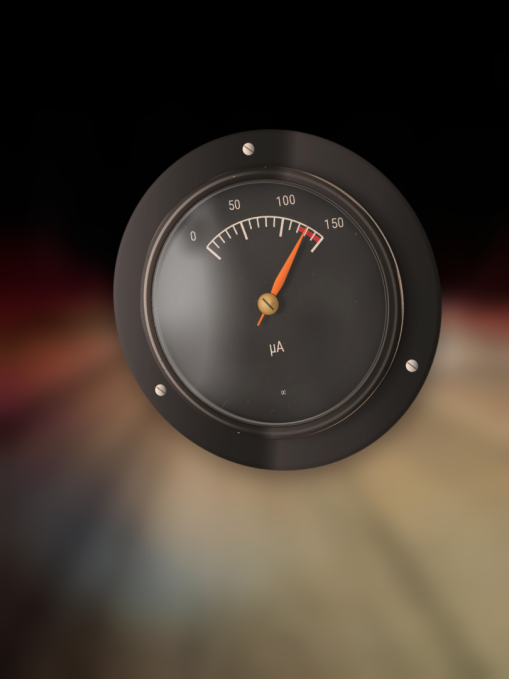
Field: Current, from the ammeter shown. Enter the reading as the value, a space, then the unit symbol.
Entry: 130 µA
